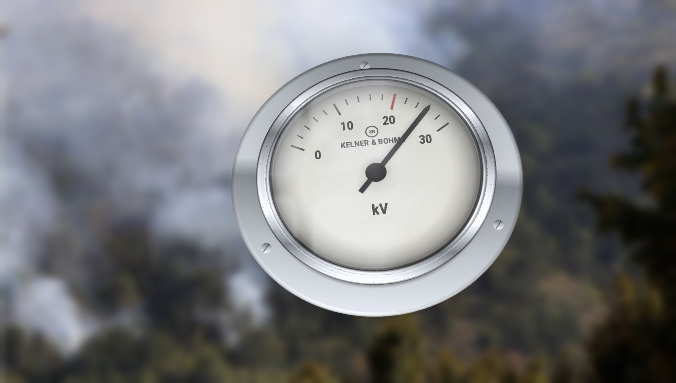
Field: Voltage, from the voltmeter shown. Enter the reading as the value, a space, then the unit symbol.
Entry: 26 kV
